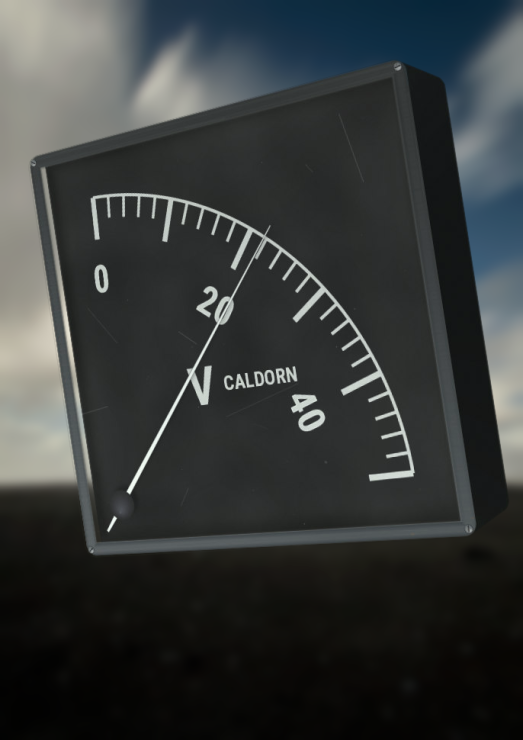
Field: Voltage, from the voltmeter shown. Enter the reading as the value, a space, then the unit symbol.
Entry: 22 V
